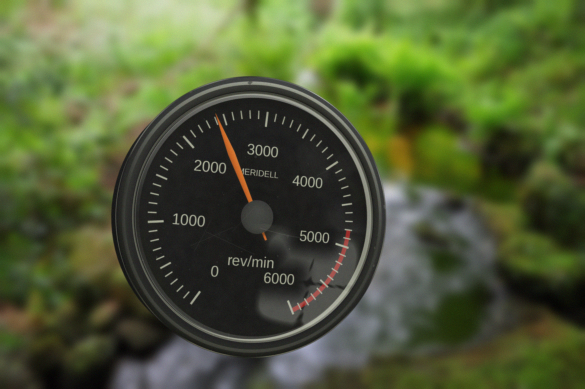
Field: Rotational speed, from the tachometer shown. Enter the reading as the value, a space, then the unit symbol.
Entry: 2400 rpm
